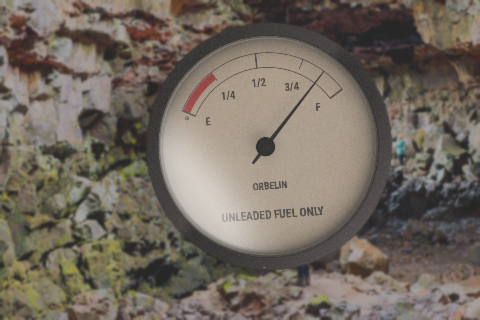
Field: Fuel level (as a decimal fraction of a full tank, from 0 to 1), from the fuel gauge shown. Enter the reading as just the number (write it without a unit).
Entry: 0.875
